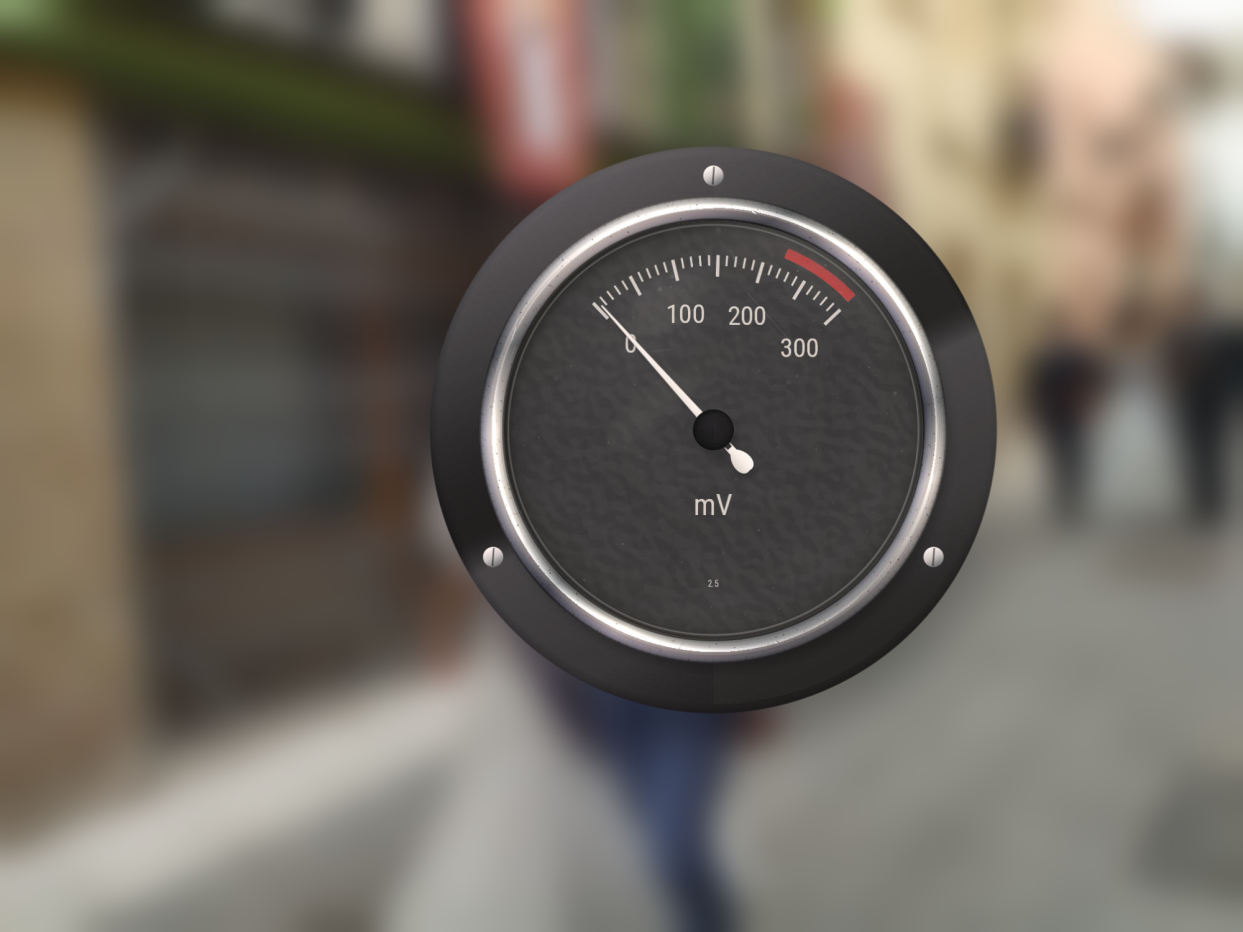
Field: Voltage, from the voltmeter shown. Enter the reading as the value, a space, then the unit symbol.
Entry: 5 mV
